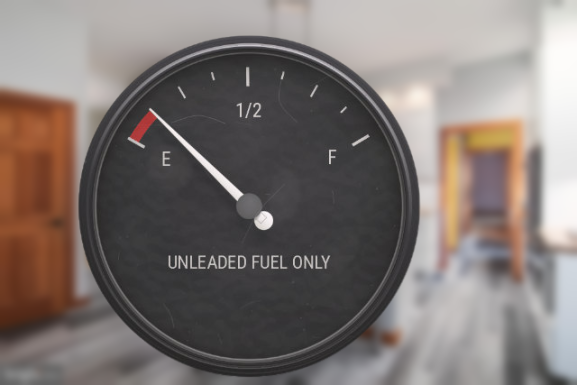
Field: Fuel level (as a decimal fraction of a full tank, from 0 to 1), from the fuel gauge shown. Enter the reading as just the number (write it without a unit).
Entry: 0.125
